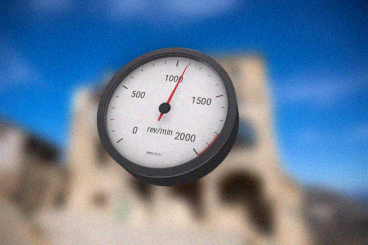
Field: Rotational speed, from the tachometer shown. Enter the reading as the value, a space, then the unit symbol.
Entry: 1100 rpm
